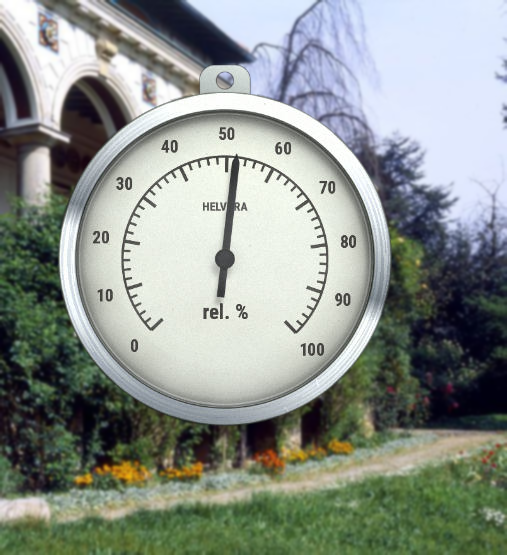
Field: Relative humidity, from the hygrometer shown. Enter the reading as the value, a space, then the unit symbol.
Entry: 52 %
